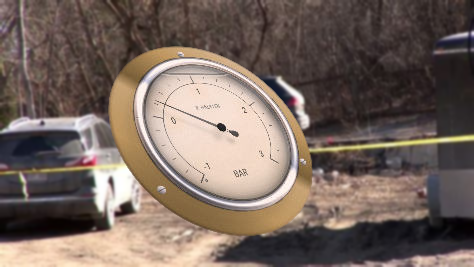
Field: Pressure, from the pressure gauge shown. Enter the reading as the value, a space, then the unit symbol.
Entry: 0.2 bar
